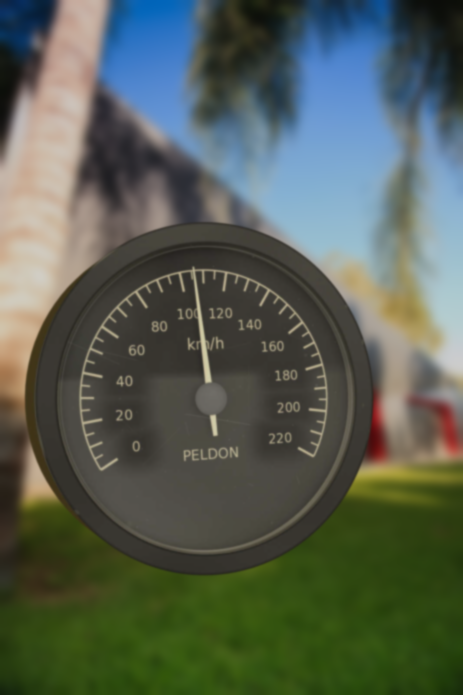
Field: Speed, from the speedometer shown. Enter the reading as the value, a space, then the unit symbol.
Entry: 105 km/h
